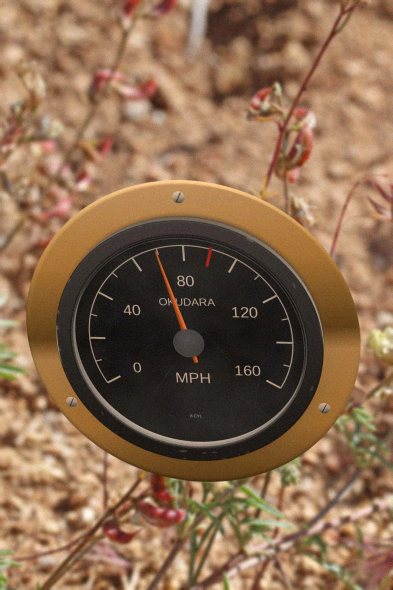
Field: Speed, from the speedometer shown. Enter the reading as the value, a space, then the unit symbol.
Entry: 70 mph
